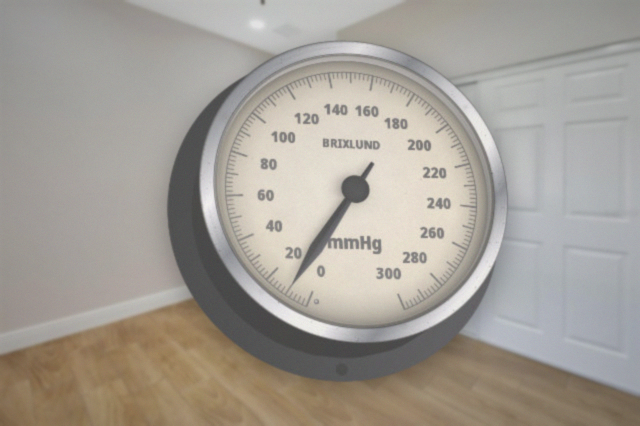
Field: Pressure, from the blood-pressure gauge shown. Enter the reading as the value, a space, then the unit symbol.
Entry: 10 mmHg
